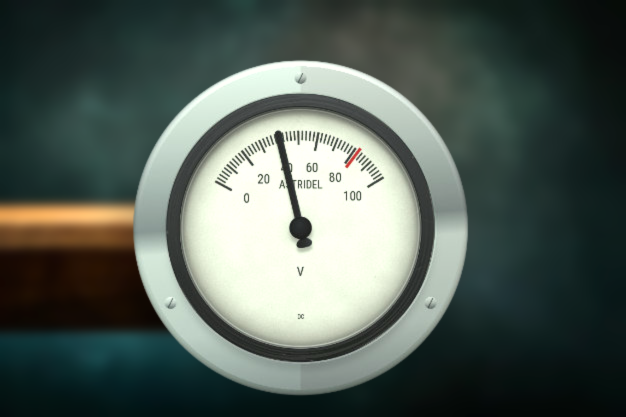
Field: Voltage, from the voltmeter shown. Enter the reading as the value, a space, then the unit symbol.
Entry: 40 V
